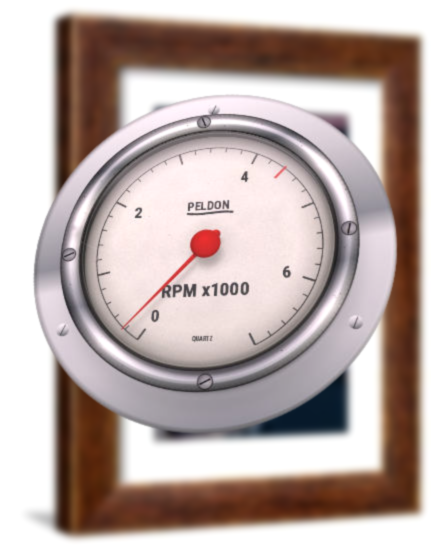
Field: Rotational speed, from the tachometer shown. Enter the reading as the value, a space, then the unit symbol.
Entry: 200 rpm
